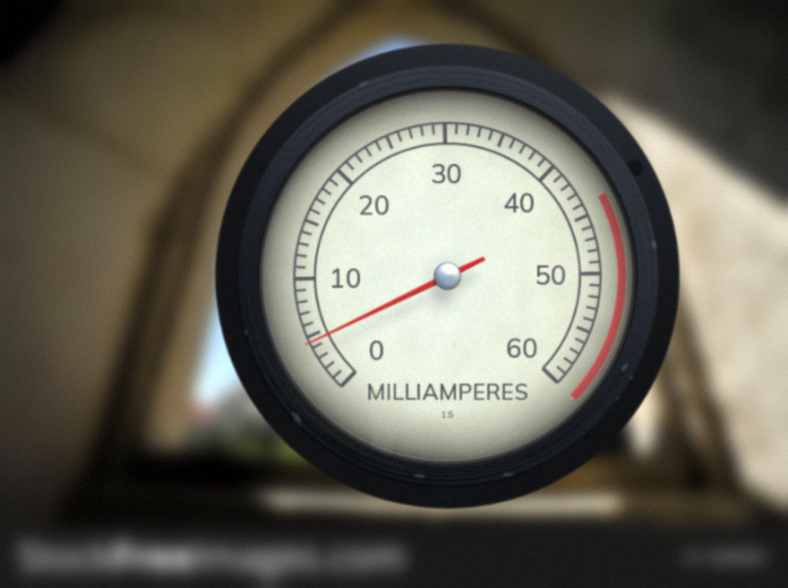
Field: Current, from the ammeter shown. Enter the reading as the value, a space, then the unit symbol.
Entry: 4.5 mA
